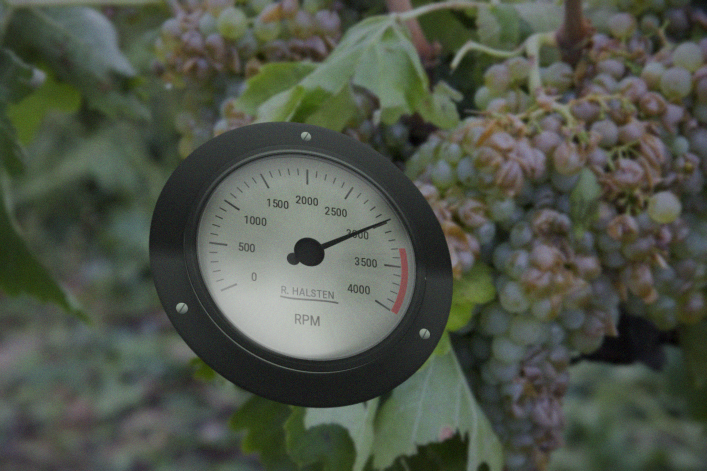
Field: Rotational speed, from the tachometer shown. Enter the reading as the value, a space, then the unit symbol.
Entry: 3000 rpm
